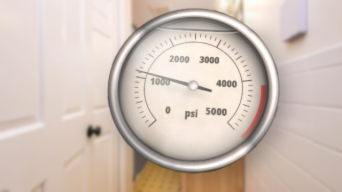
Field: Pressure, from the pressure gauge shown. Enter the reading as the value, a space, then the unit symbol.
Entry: 1100 psi
